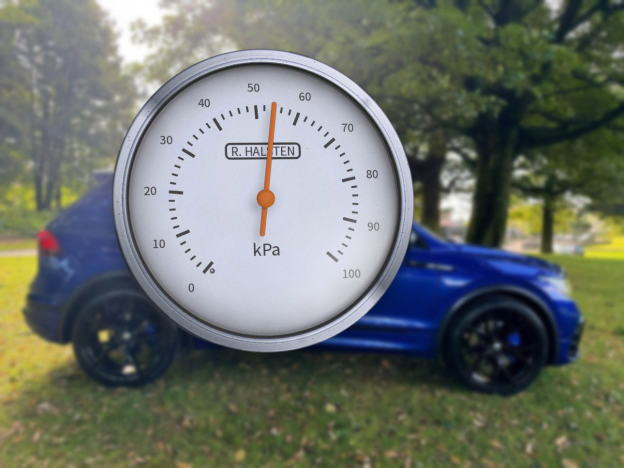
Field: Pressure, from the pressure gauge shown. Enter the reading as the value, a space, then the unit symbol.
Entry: 54 kPa
